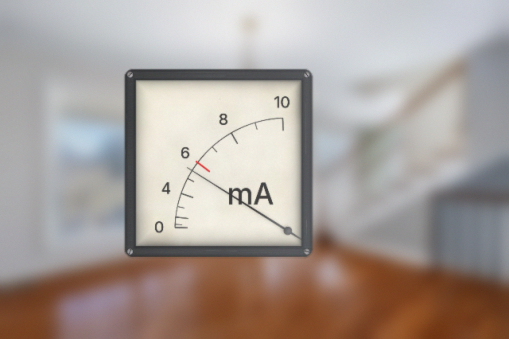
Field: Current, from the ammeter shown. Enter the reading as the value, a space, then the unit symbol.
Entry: 5.5 mA
